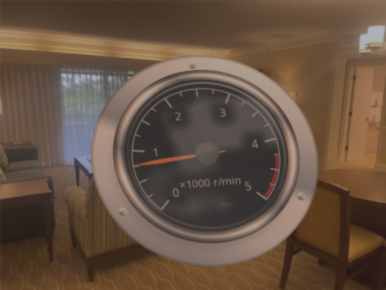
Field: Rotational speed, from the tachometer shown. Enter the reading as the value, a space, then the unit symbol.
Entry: 750 rpm
